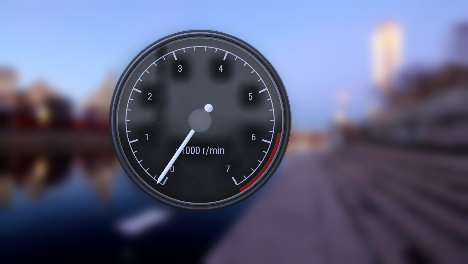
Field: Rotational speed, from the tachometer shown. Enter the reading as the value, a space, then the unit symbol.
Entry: 100 rpm
